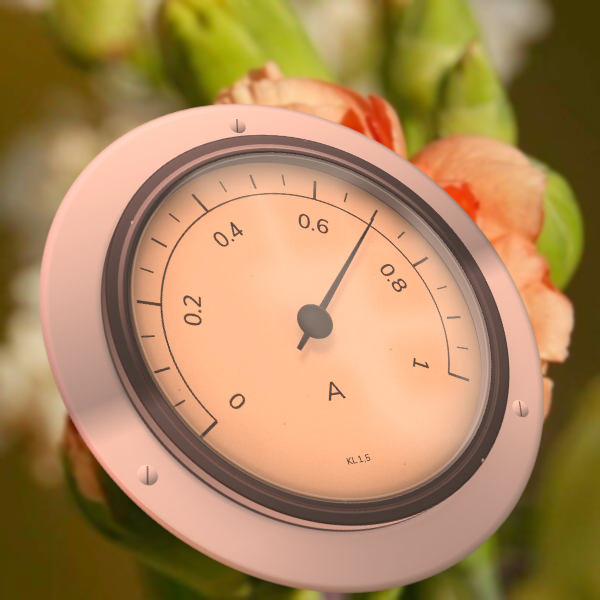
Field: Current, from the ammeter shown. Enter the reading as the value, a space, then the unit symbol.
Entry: 0.7 A
